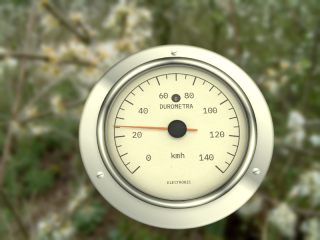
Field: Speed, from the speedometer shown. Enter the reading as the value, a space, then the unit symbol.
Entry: 25 km/h
